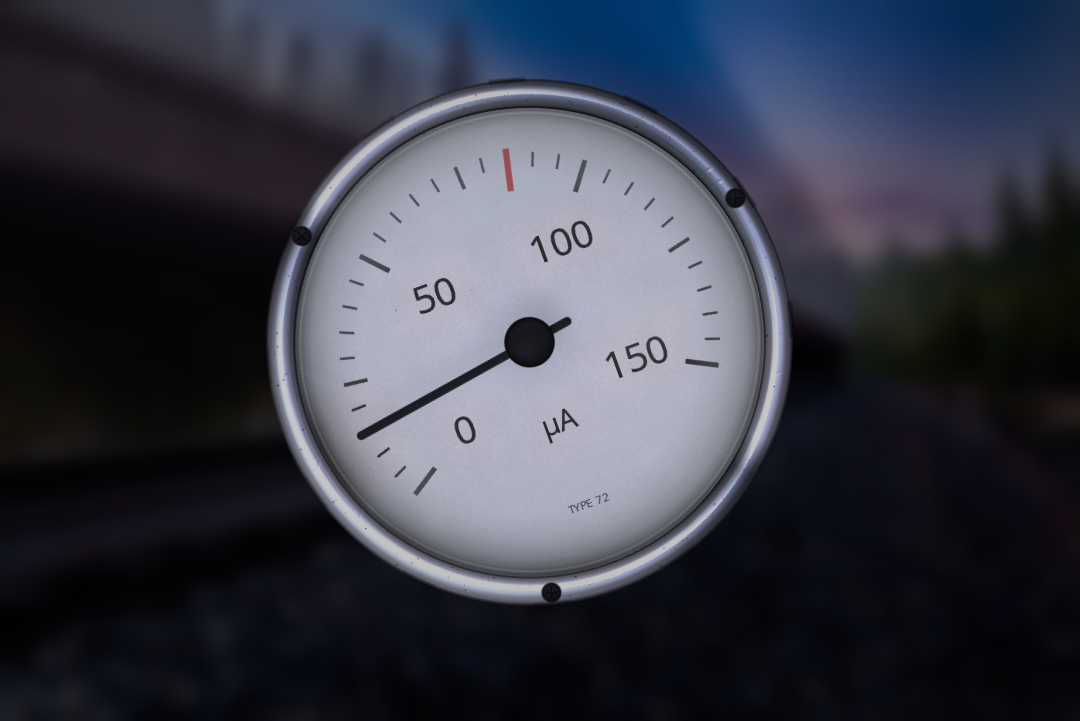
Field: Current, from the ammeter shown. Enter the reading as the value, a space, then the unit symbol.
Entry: 15 µA
